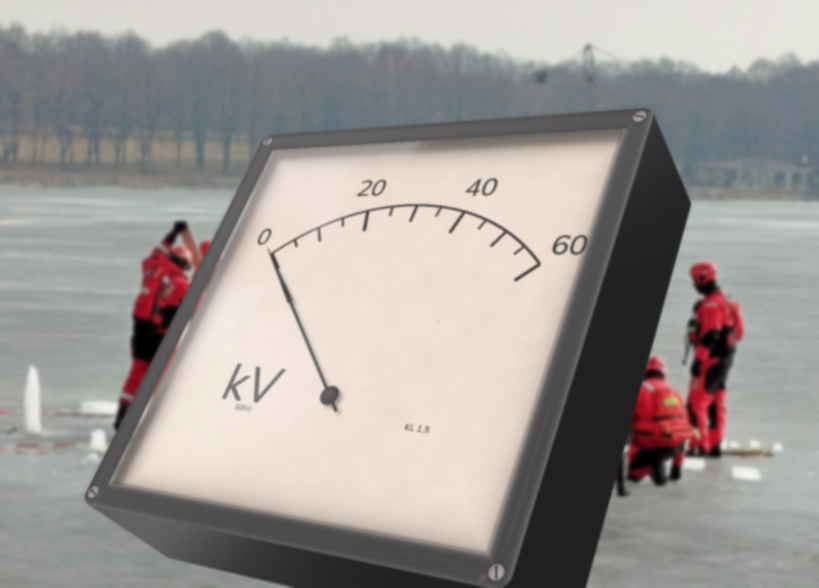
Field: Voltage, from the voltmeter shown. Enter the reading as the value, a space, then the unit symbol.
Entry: 0 kV
